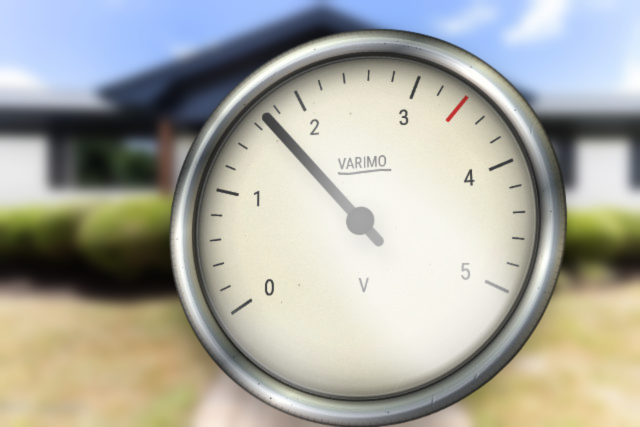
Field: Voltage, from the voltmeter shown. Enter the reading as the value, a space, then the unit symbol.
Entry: 1.7 V
